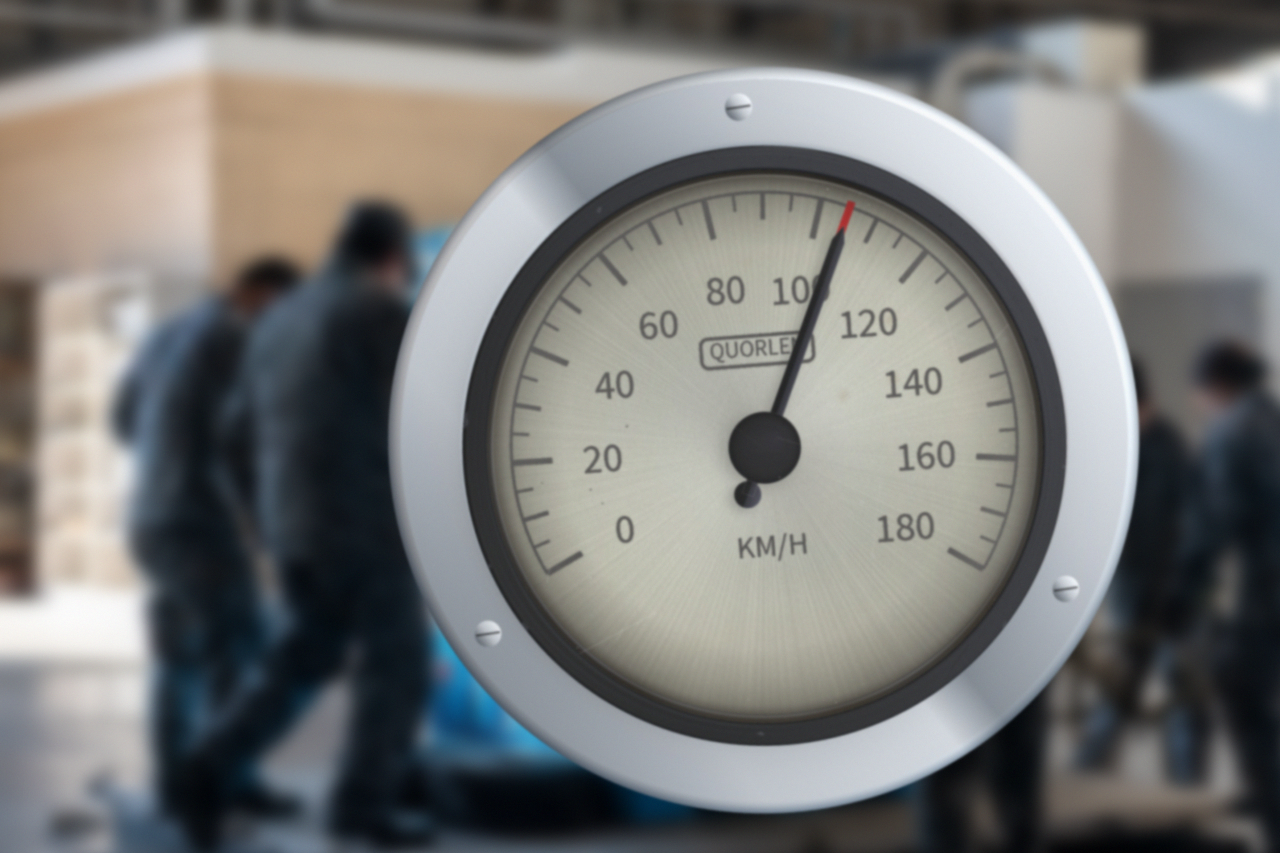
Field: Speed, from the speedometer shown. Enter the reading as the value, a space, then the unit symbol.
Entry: 105 km/h
